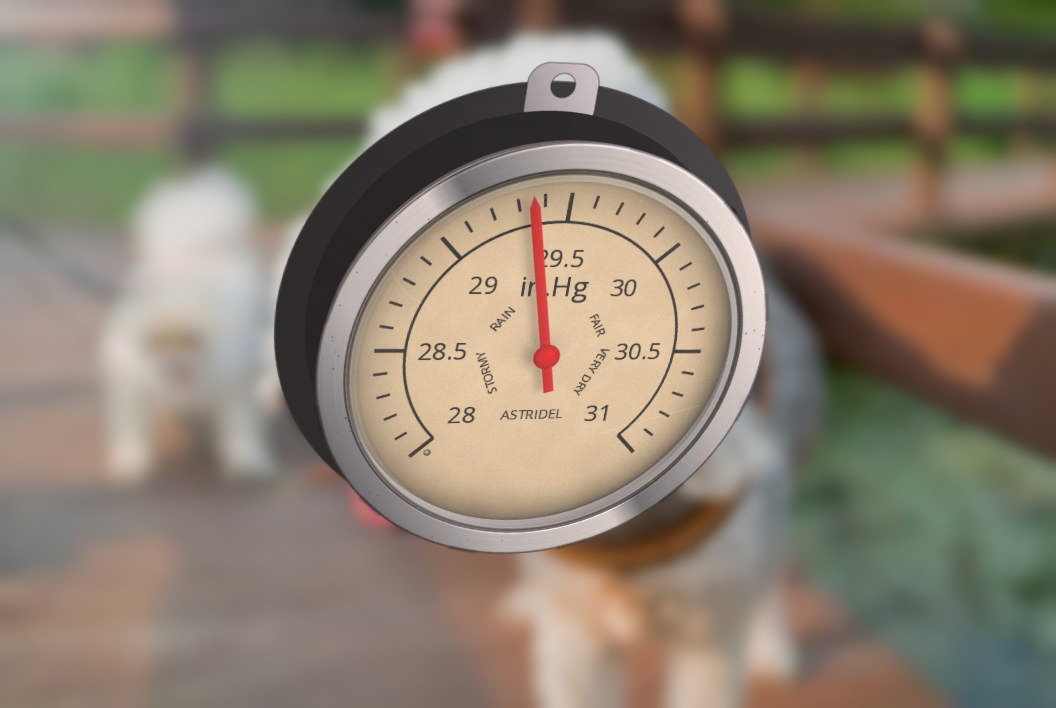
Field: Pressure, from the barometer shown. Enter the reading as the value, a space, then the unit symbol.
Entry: 29.35 inHg
